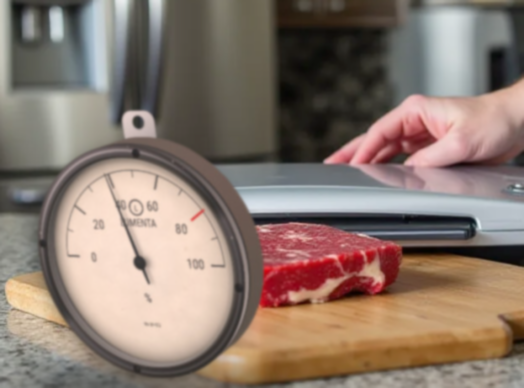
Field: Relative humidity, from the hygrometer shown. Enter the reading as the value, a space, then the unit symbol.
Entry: 40 %
